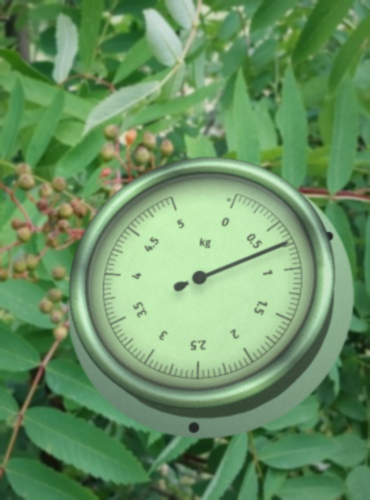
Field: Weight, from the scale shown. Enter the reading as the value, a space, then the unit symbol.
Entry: 0.75 kg
